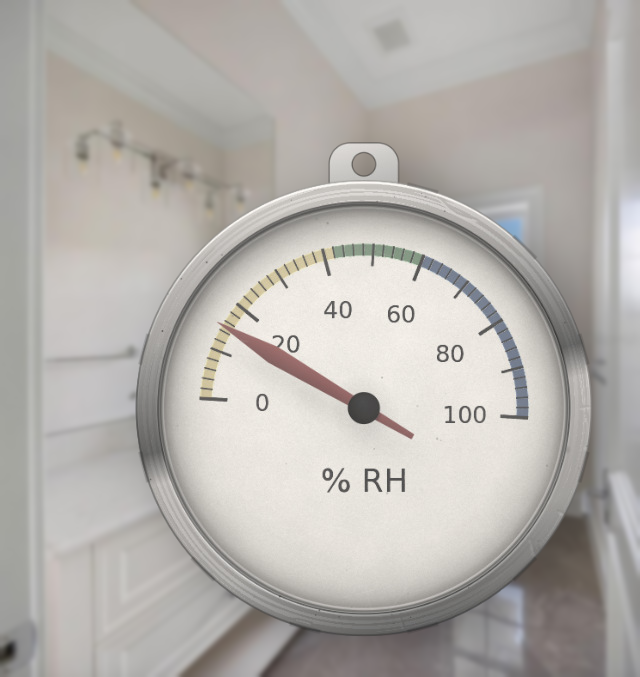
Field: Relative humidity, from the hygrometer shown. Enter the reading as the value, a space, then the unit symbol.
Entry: 15 %
